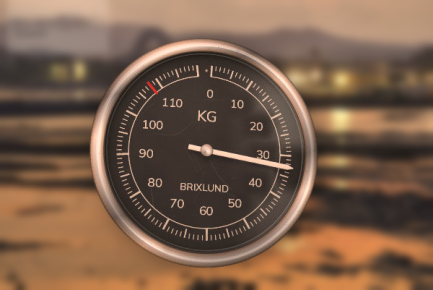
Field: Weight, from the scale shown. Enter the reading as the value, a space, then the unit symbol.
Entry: 33 kg
